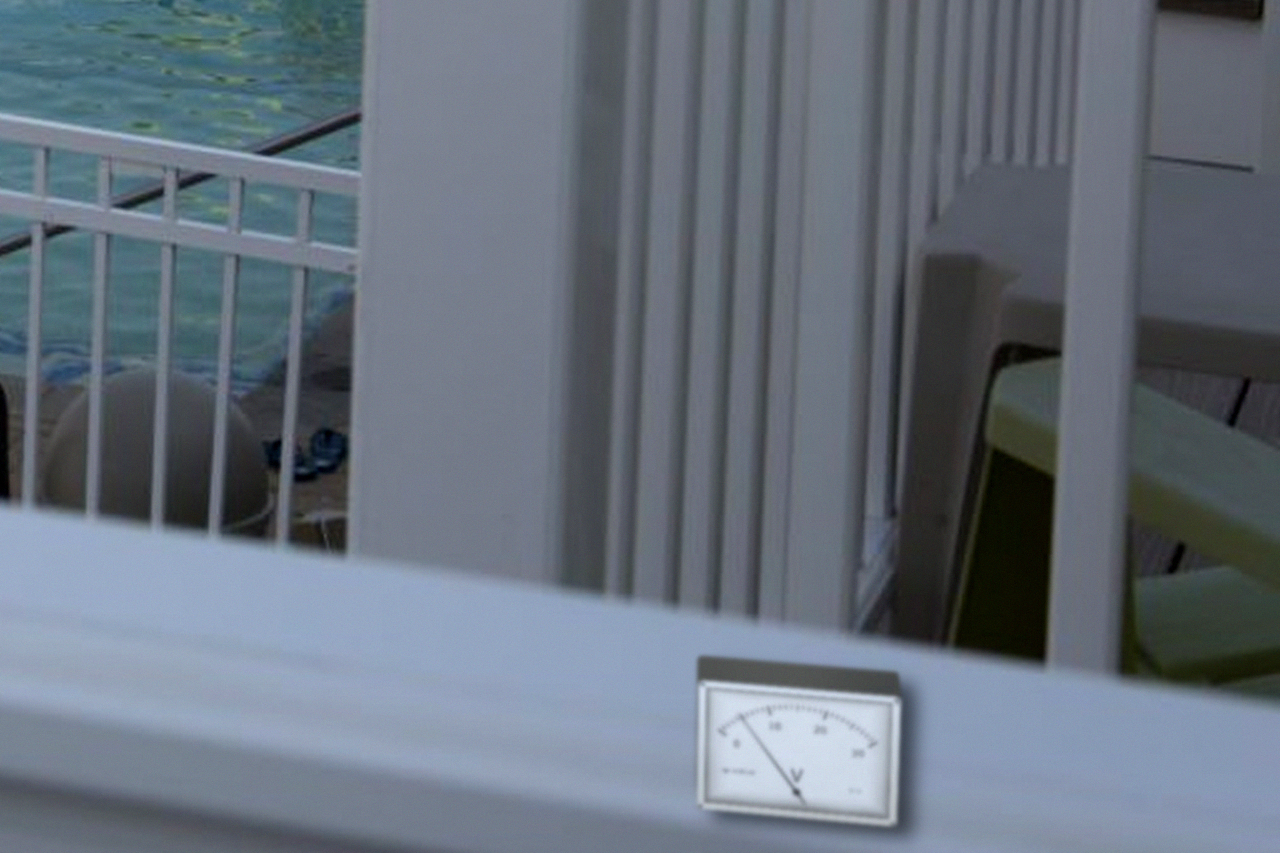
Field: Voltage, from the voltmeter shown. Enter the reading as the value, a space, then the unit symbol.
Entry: 5 V
